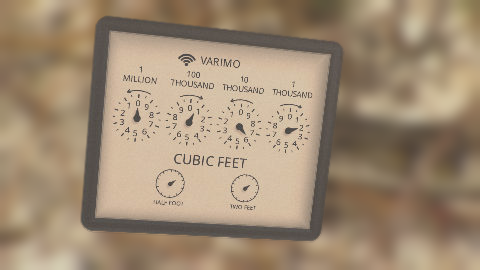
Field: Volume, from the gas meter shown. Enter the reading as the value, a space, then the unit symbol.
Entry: 6200 ft³
